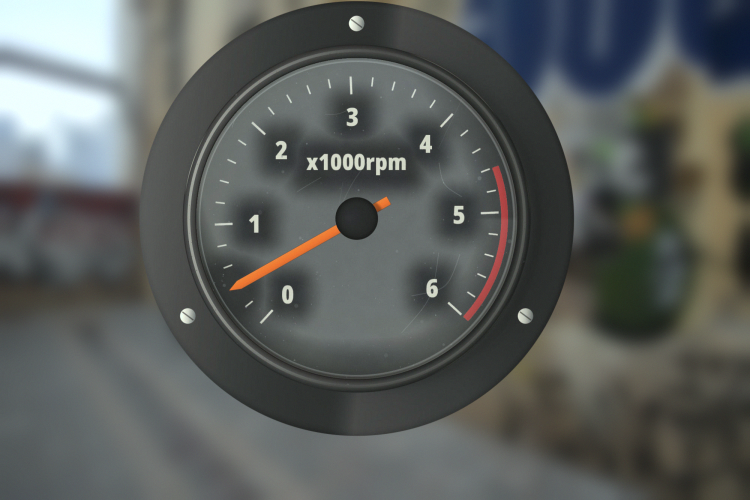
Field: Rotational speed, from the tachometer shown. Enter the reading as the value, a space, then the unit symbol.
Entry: 400 rpm
